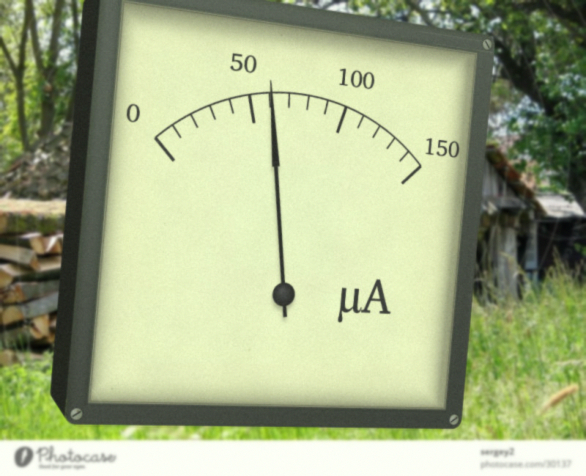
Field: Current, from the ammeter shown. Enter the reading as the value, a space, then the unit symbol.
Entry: 60 µA
